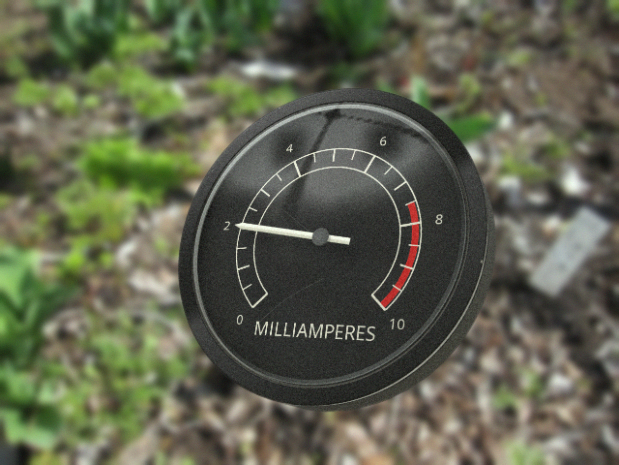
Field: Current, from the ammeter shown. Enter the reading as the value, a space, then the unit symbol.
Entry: 2 mA
